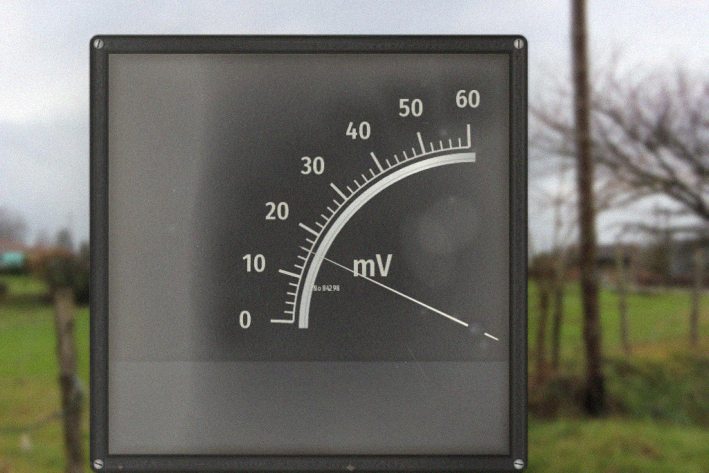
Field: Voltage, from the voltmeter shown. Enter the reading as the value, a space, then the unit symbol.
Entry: 16 mV
